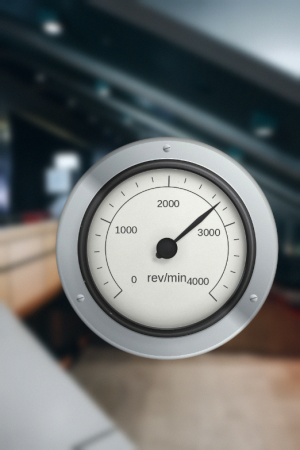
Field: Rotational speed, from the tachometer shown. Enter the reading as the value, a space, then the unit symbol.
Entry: 2700 rpm
